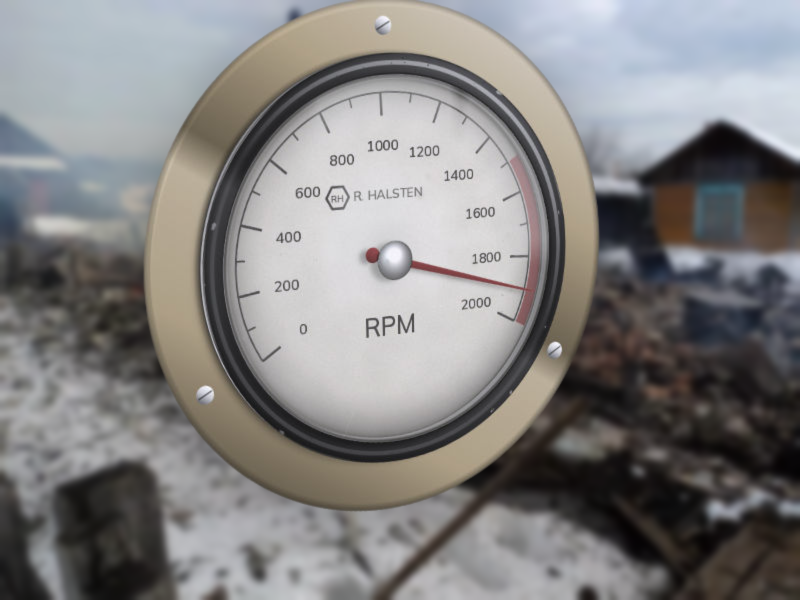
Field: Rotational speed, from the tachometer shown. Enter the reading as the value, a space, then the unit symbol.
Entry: 1900 rpm
